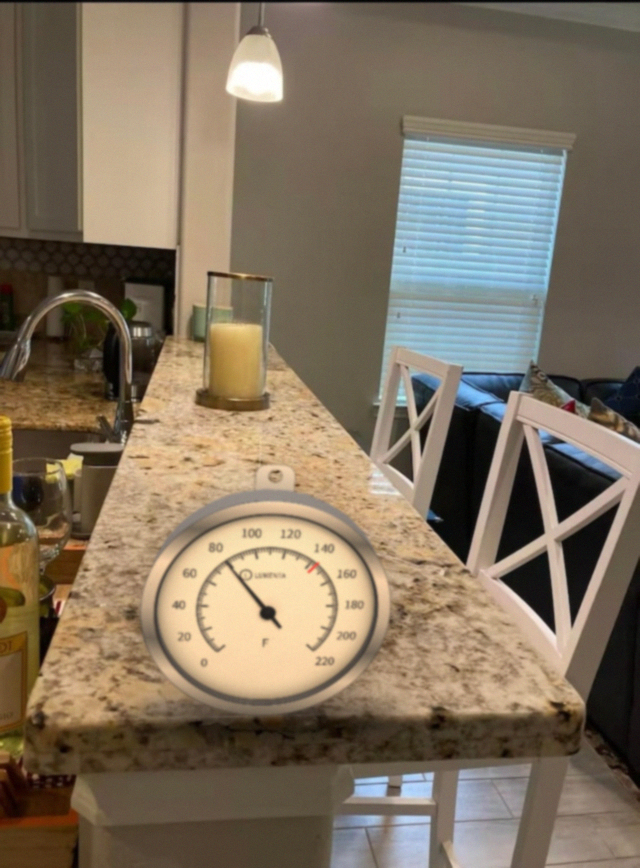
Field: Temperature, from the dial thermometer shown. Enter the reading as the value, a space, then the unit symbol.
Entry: 80 °F
